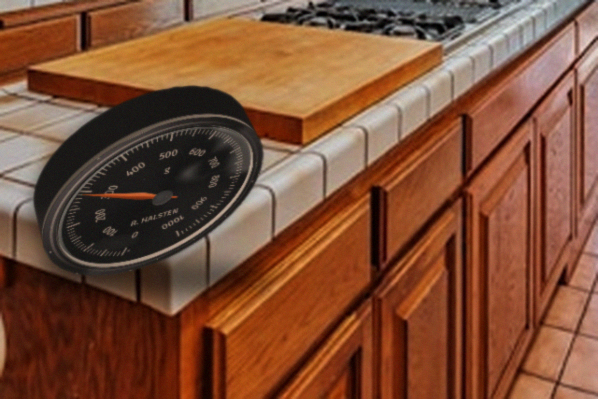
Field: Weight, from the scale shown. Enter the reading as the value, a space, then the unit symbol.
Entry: 300 g
